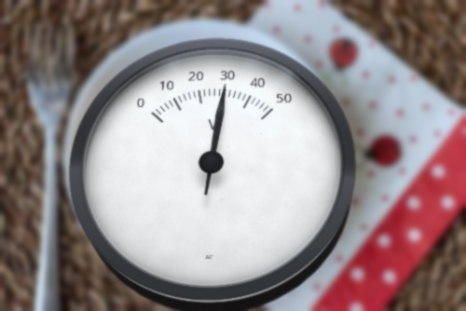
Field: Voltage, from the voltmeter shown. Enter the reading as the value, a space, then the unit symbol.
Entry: 30 V
